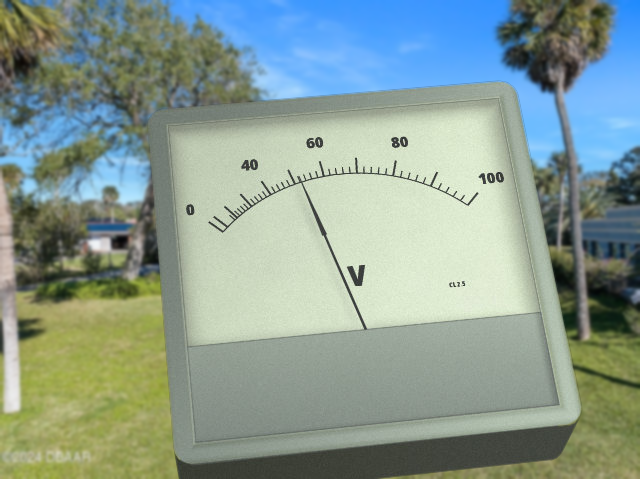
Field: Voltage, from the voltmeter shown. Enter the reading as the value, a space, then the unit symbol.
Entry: 52 V
